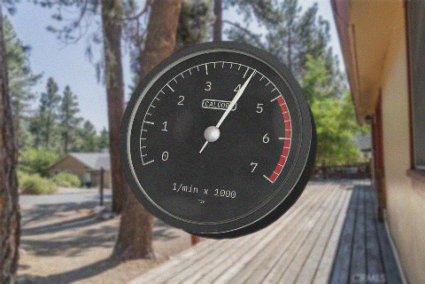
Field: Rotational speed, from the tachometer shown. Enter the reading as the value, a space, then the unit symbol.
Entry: 4200 rpm
